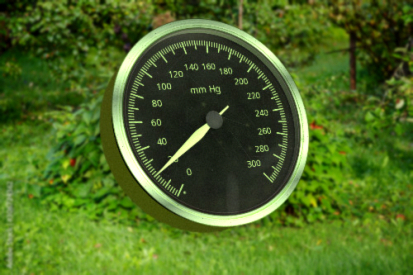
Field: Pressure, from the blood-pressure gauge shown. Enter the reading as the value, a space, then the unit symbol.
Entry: 20 mmHg
